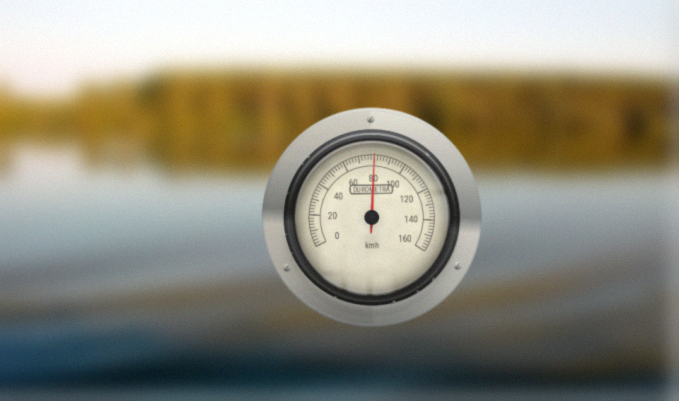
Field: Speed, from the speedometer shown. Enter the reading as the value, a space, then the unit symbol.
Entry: 80 km/h
